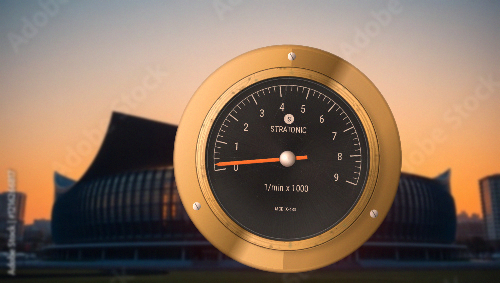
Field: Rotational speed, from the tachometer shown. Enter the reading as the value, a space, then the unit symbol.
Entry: 200 rpm
